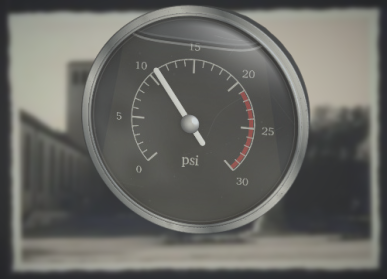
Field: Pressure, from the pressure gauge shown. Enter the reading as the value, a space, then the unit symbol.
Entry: 11 psi
